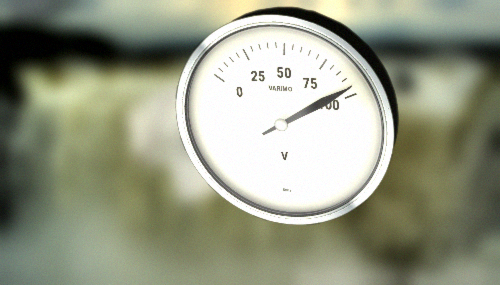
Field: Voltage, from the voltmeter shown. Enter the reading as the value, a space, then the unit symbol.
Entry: 95 V
